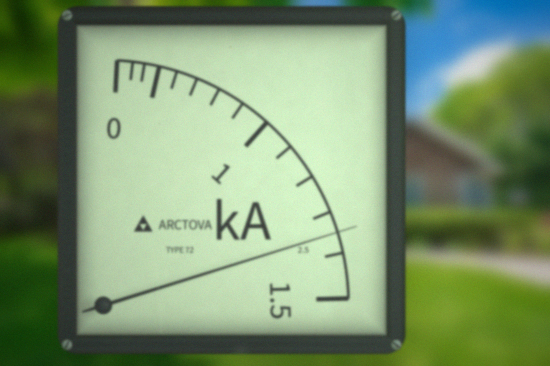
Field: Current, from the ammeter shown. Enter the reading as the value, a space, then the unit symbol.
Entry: 1.35 kA
